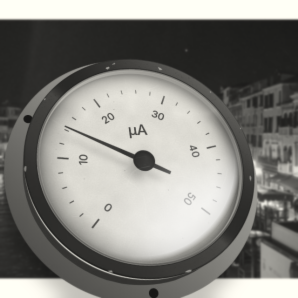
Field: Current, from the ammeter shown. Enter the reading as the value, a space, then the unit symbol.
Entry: 14 µA
